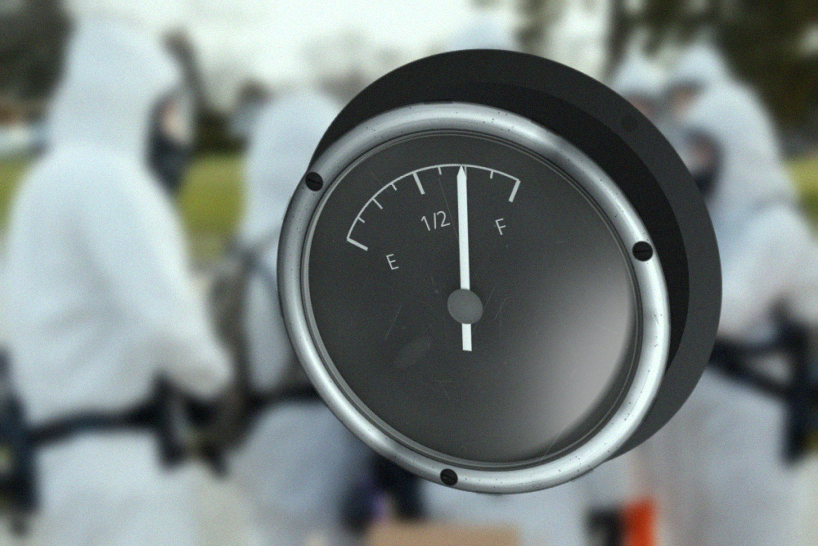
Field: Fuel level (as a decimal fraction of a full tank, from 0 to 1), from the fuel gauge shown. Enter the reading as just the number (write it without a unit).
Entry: 0.75
